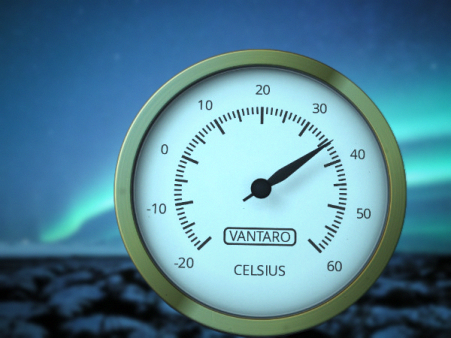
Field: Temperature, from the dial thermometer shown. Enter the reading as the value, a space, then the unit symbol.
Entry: 36 °C
